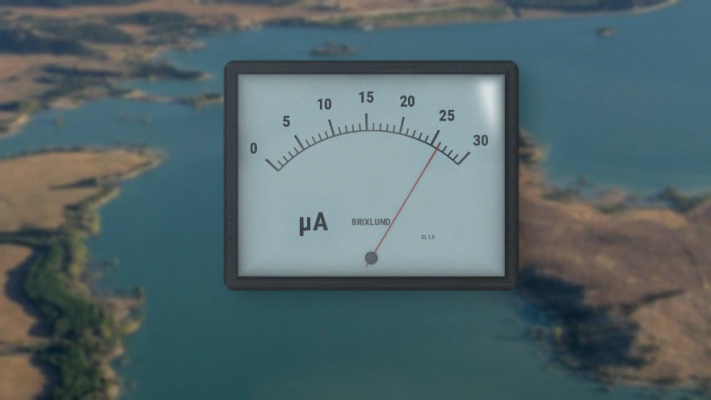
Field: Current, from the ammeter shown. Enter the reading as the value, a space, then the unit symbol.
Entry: 26 µA
